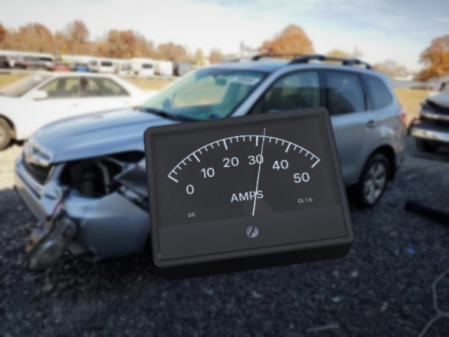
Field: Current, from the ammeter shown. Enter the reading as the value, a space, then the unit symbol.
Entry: 32 A
